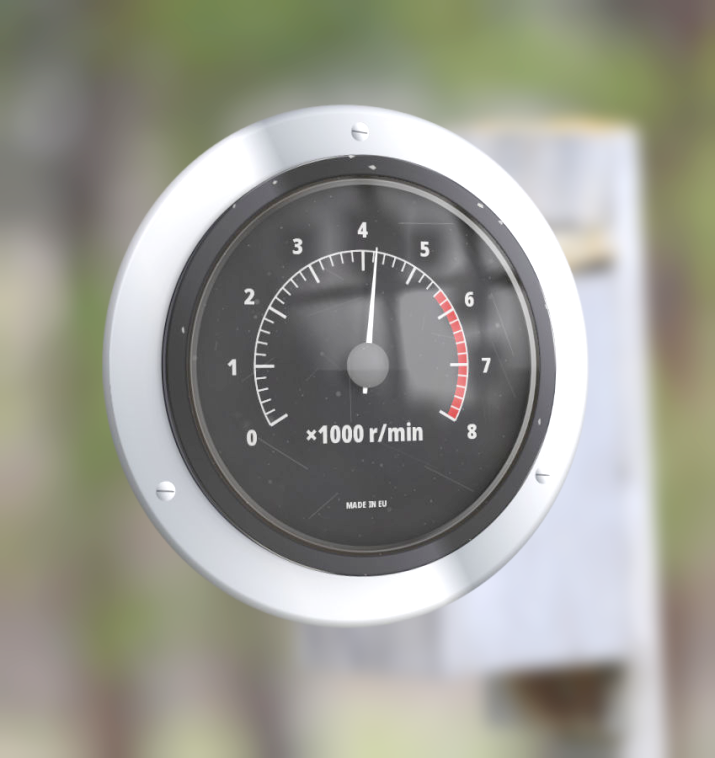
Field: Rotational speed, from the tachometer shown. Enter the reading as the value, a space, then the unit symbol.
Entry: 4200 rpm
